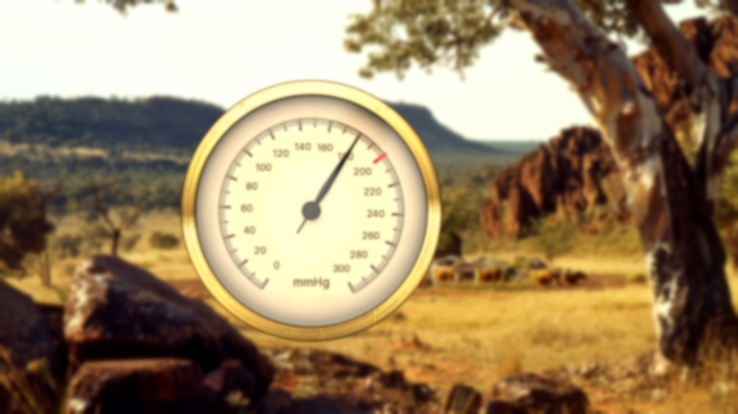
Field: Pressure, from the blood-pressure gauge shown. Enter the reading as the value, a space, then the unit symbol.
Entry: 180 mmHg
